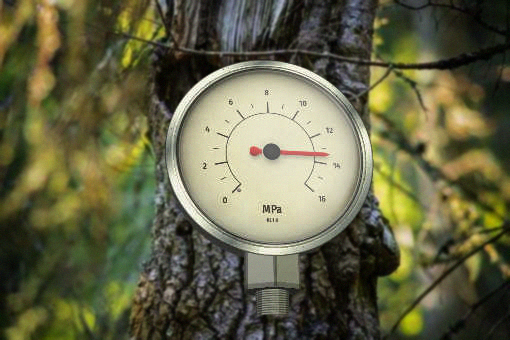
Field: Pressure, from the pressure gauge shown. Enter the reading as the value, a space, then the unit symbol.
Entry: 13.5 MPa
